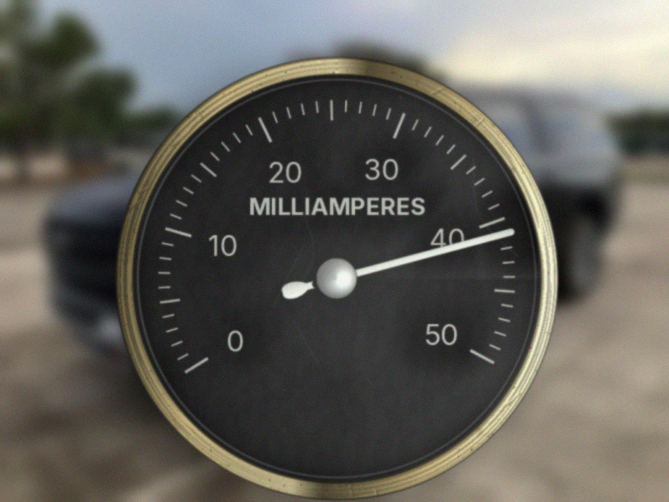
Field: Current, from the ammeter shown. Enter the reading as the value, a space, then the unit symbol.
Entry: 41 mA
